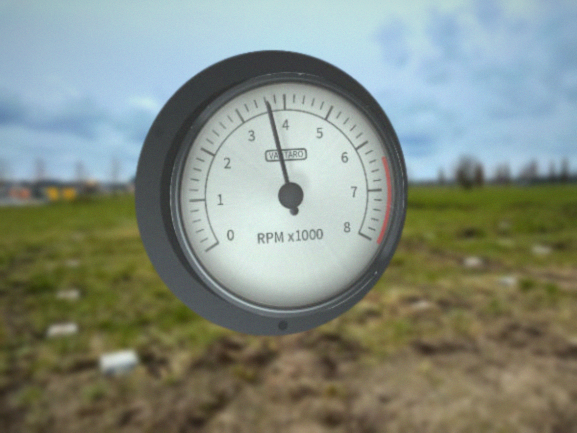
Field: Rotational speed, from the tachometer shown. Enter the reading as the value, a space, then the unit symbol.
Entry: 3600 rpm
